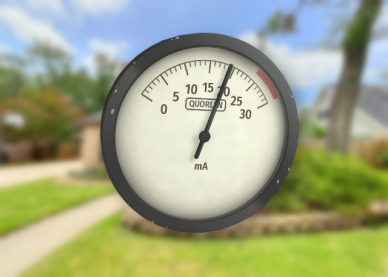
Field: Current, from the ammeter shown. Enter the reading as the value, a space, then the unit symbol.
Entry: 19 mA
